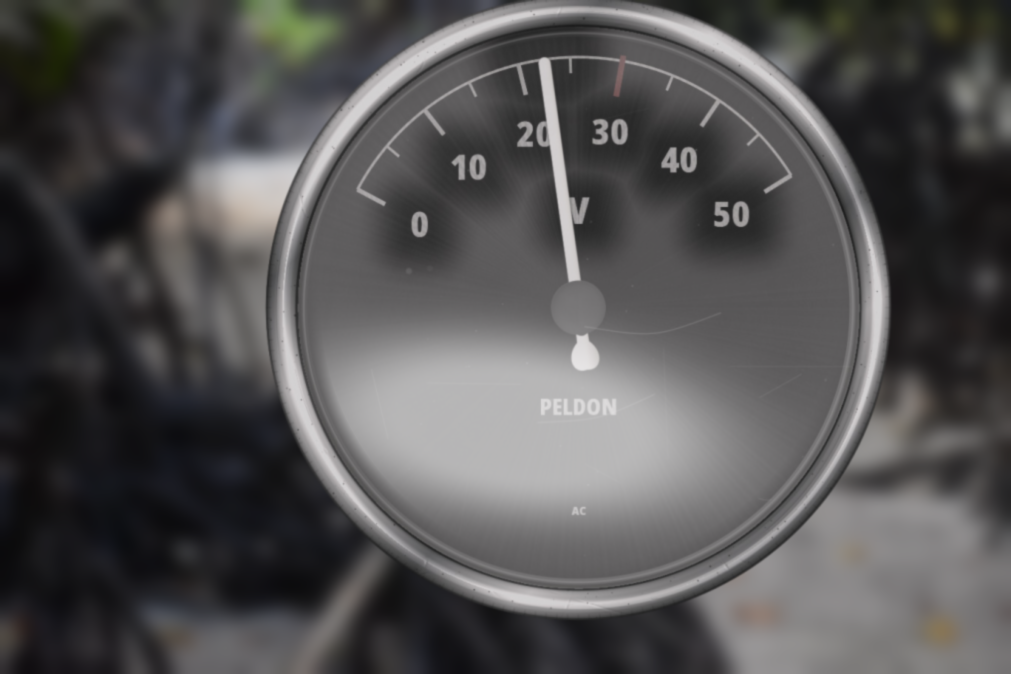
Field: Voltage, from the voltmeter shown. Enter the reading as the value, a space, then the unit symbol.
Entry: 22.5 V
